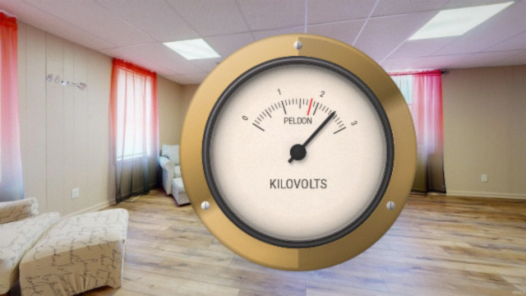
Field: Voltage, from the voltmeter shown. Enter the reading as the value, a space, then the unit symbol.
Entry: 2.5 kV
